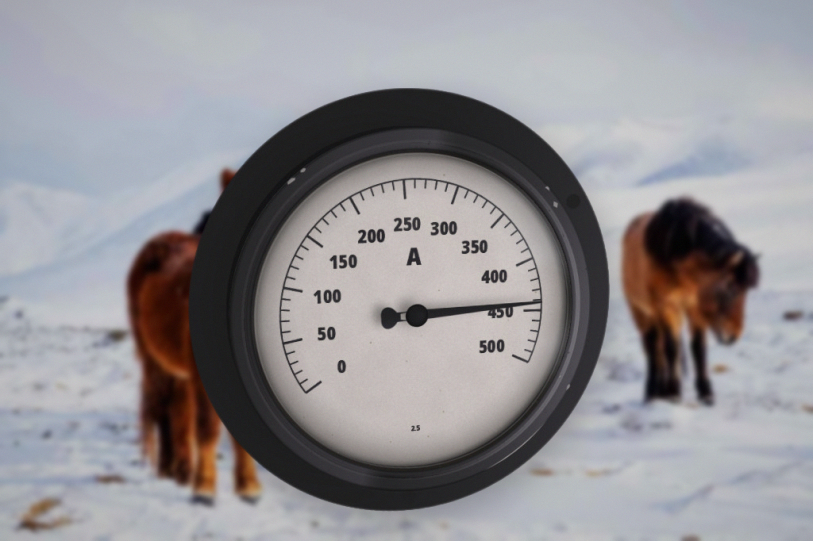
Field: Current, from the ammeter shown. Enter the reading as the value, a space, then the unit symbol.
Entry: 440 A
